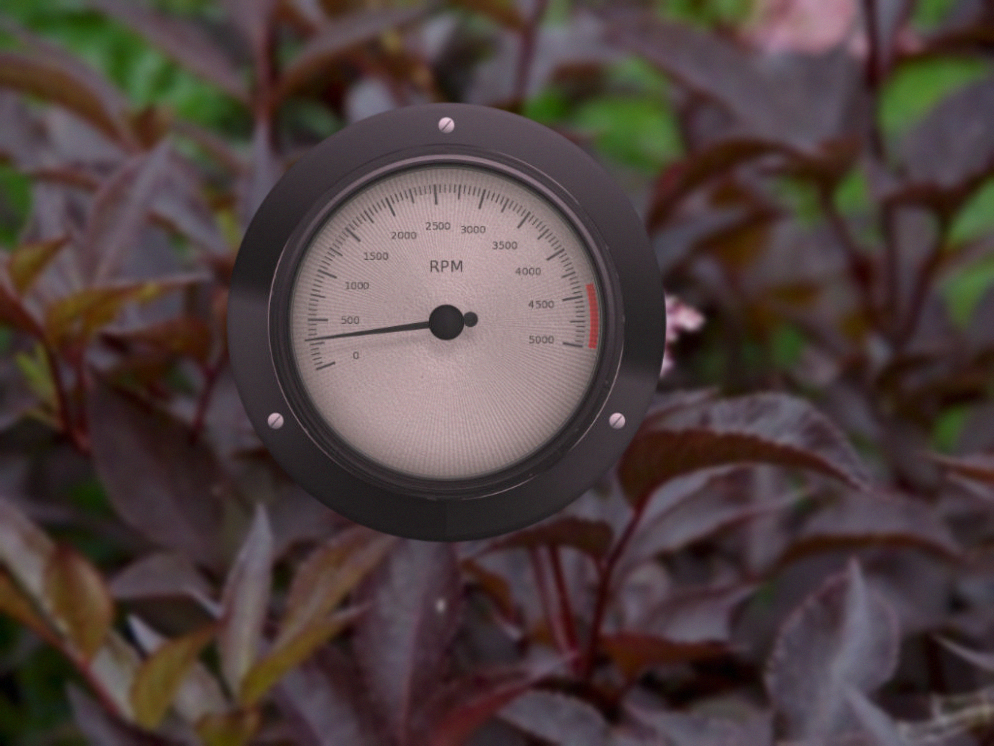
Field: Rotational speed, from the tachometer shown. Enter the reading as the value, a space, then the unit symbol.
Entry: 300 rpm
